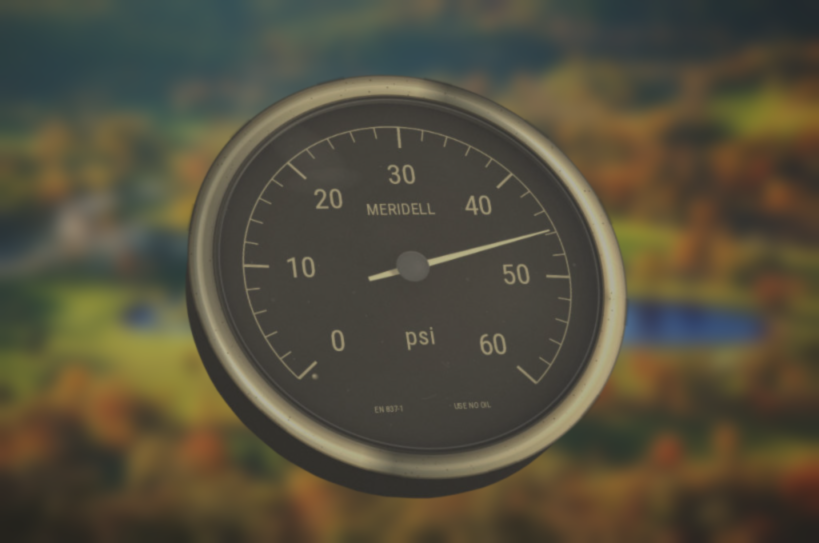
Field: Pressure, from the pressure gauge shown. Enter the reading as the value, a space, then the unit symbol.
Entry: 46 psi
